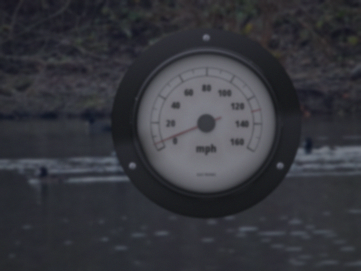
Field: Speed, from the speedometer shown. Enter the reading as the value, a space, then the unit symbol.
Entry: 5 mph
